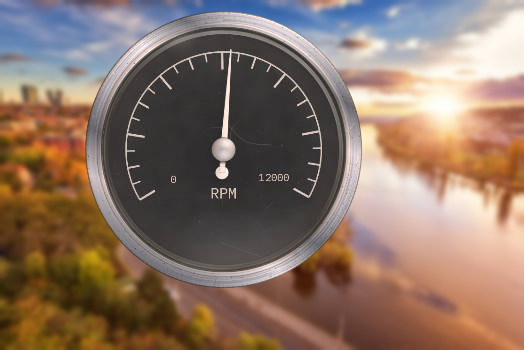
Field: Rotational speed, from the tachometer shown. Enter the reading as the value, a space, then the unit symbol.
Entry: 6250 rpm
